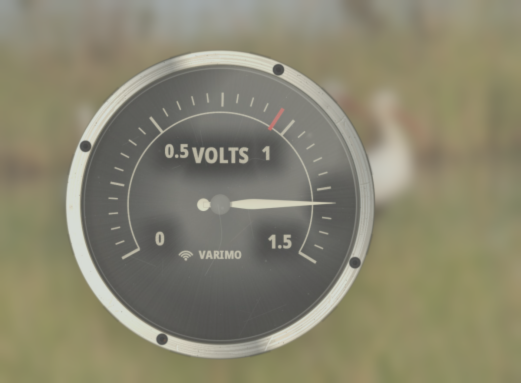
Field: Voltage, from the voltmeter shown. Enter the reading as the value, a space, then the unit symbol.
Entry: 1.3 V
